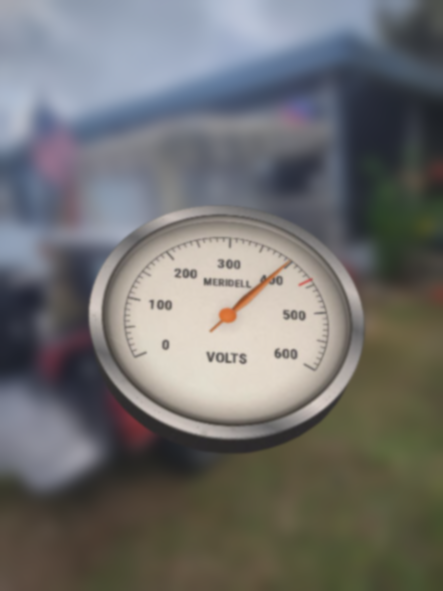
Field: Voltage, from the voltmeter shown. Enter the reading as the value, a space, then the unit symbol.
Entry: 400 V
